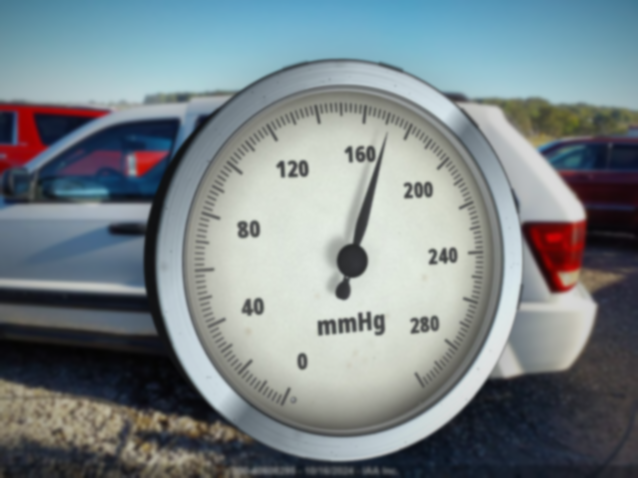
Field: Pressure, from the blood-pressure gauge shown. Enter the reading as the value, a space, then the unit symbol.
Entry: 170 mmHg
